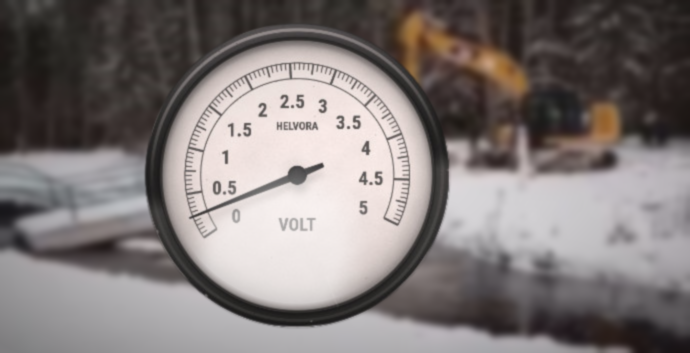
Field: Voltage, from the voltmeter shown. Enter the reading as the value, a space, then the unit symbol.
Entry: 0.25 V
